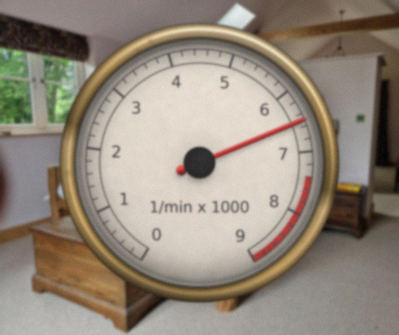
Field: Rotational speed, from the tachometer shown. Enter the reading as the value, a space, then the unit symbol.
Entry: 6500 rpm
